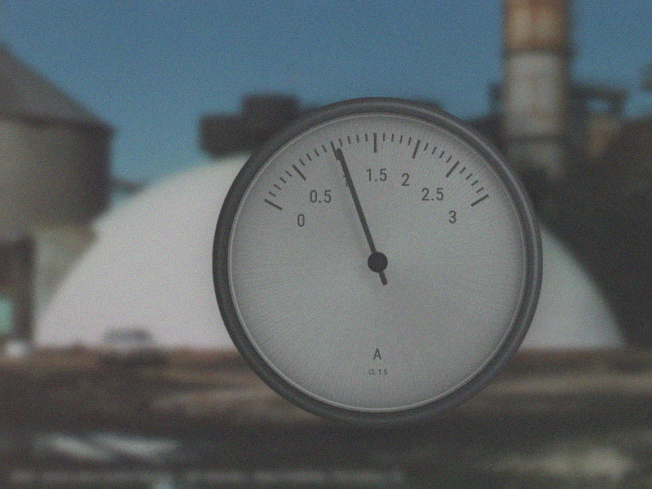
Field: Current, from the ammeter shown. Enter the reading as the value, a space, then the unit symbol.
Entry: 1.05 A
